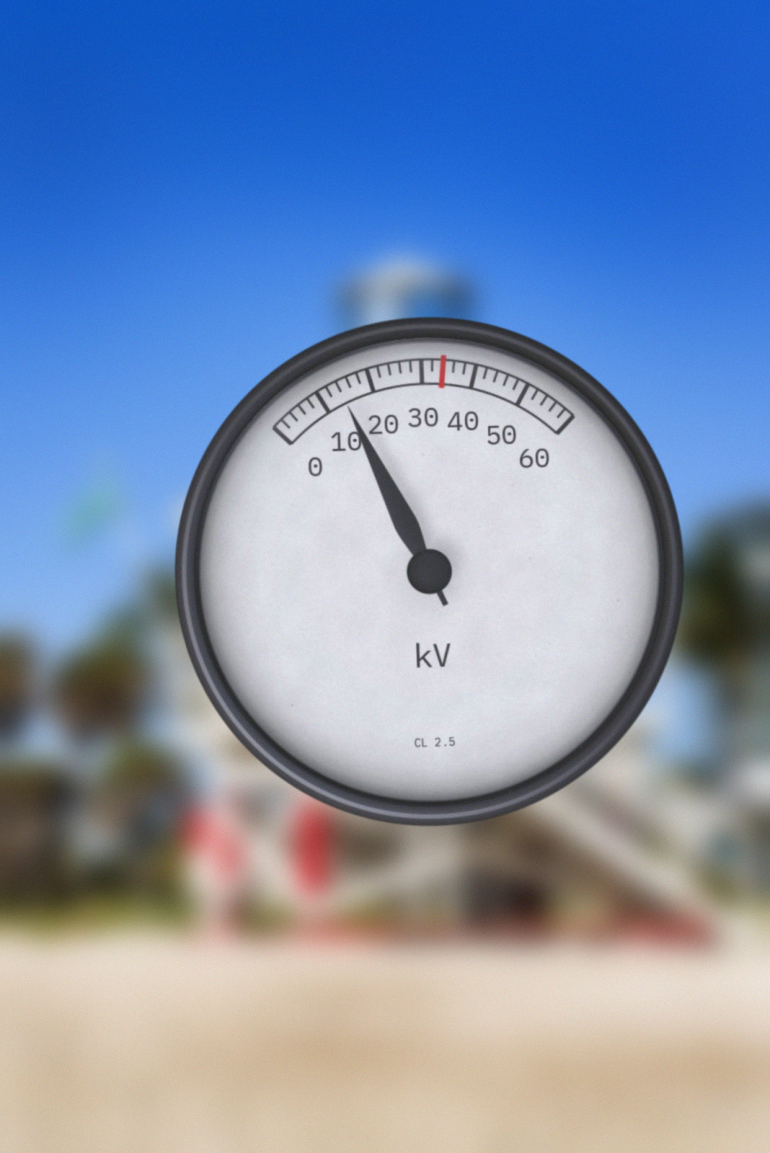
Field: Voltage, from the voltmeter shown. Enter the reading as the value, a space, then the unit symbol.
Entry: 14 kV
